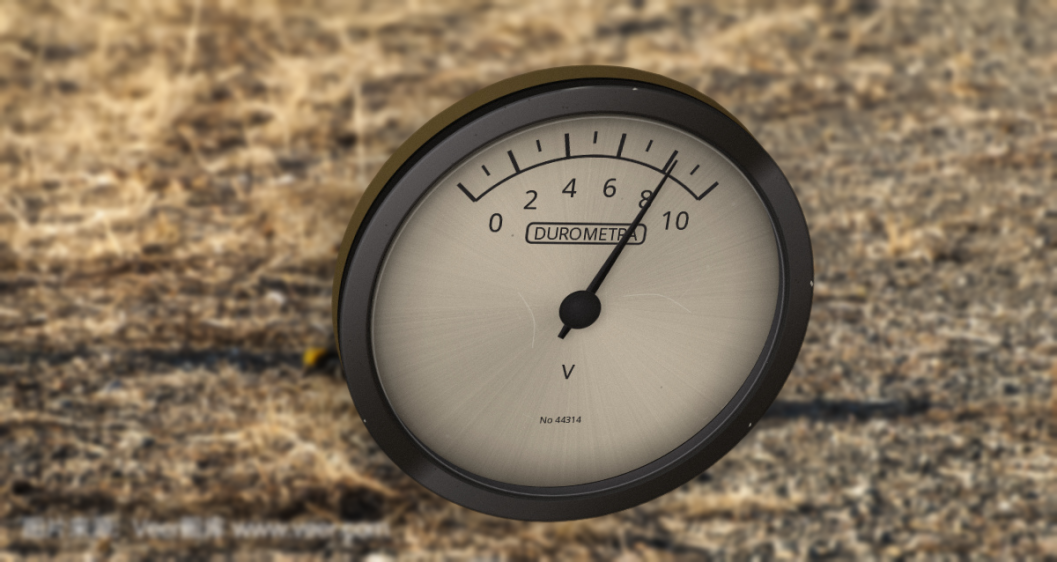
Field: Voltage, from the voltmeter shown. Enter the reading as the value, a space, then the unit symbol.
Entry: 8 V
